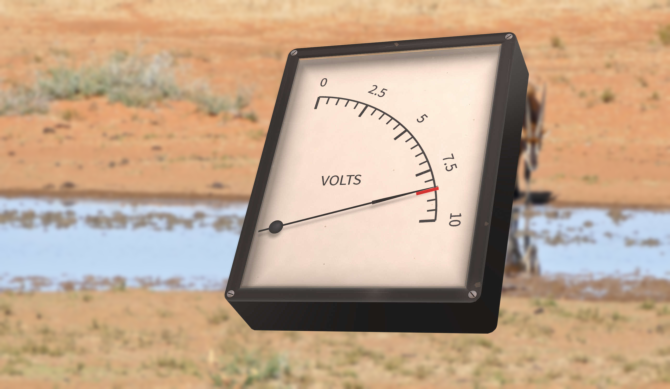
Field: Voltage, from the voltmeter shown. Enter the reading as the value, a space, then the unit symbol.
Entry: 8.5 V
